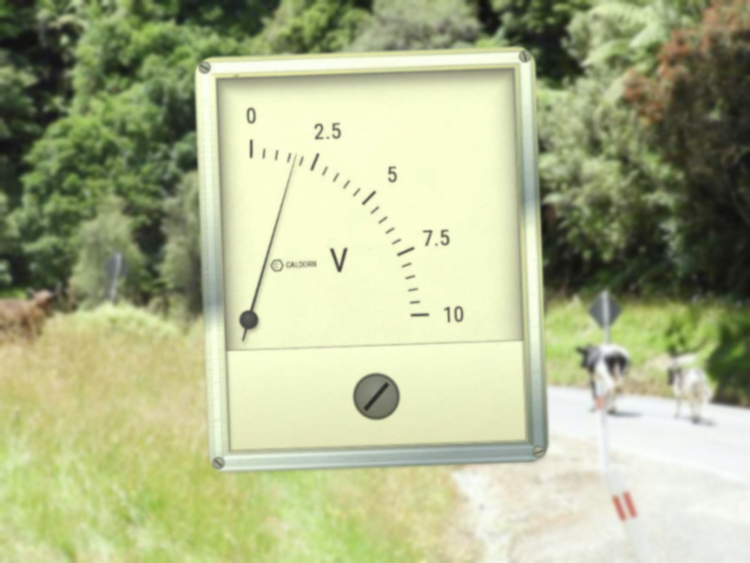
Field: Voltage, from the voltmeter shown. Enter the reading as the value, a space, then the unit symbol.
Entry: 1.75 V
